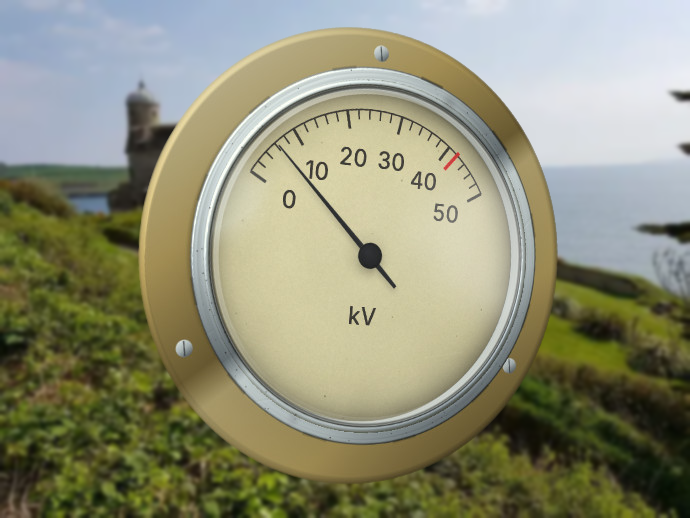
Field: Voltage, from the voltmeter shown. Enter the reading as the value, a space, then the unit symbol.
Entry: 6 kV
